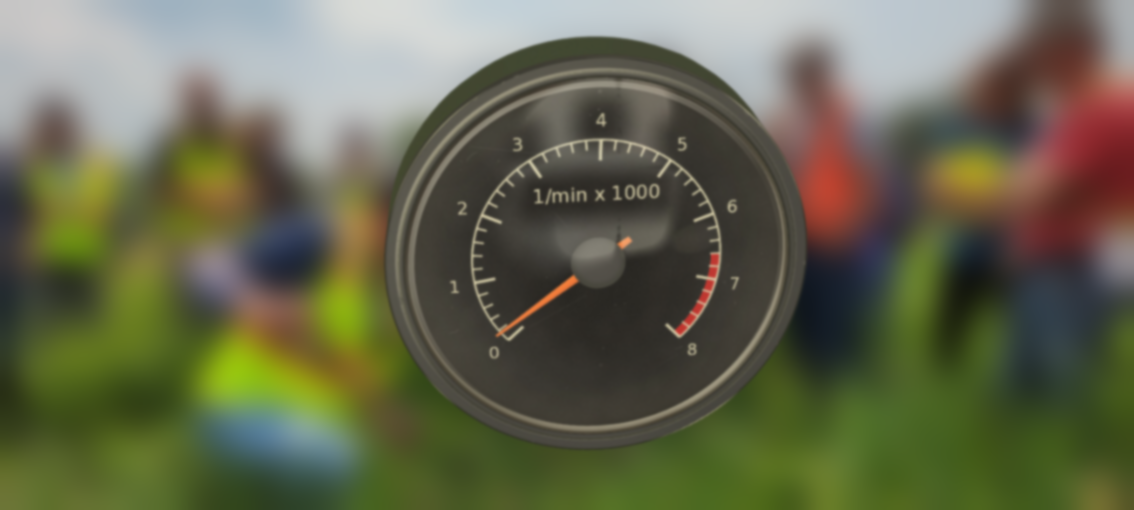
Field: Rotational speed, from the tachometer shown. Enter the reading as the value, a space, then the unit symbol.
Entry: 200 rpm
